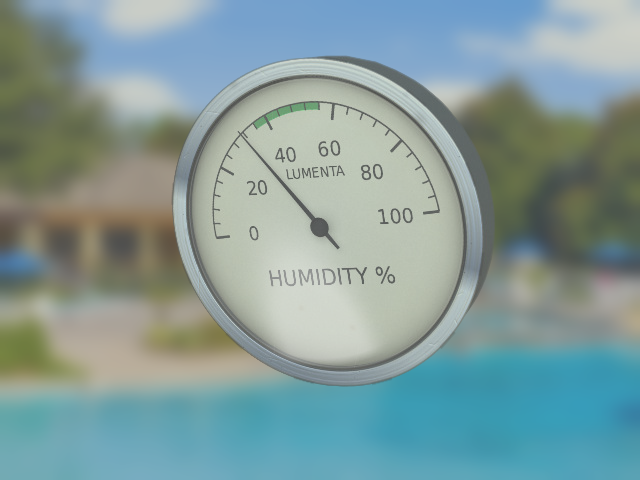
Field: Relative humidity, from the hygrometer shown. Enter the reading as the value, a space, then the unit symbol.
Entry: 32 %
